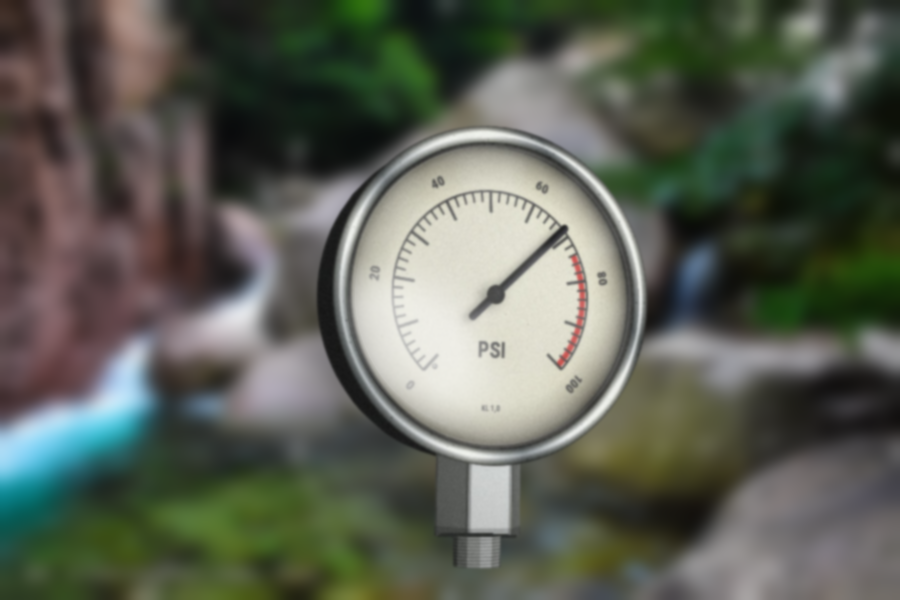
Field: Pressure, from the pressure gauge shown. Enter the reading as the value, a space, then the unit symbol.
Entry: 68 psi
